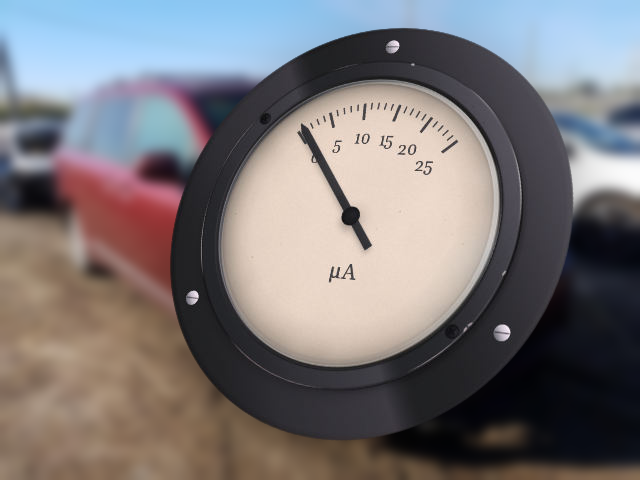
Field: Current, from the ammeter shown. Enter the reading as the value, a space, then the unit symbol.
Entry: 1 µA
